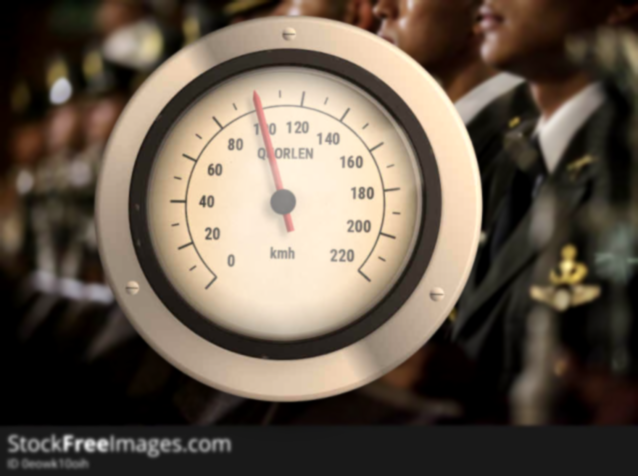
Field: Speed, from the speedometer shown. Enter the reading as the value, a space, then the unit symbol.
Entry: 100 km/h
